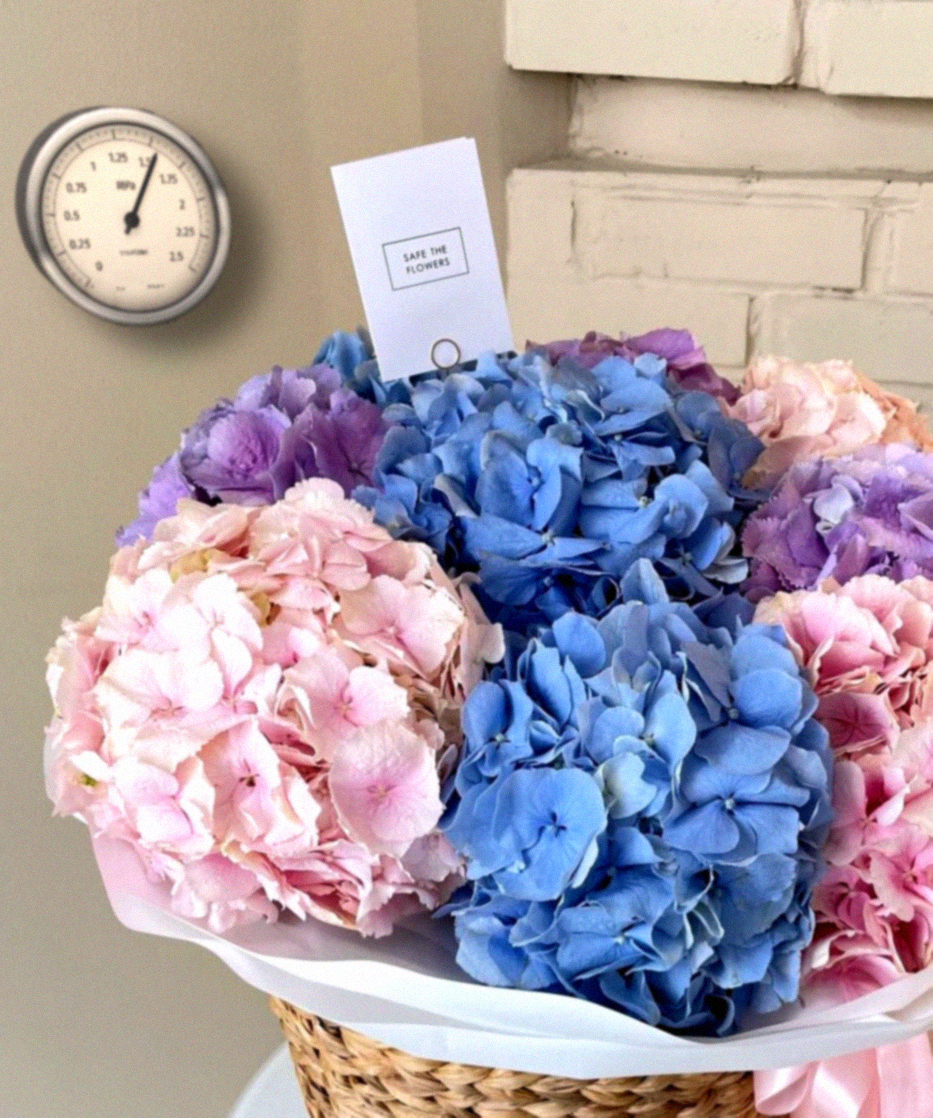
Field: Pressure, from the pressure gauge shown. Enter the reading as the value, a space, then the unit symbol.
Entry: 1.55 MPa
